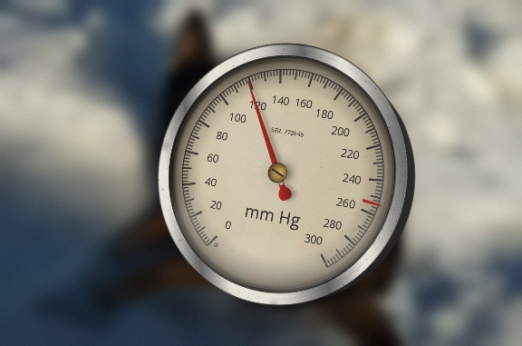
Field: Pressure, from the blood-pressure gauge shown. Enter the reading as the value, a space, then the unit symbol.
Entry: 120 mmHg
